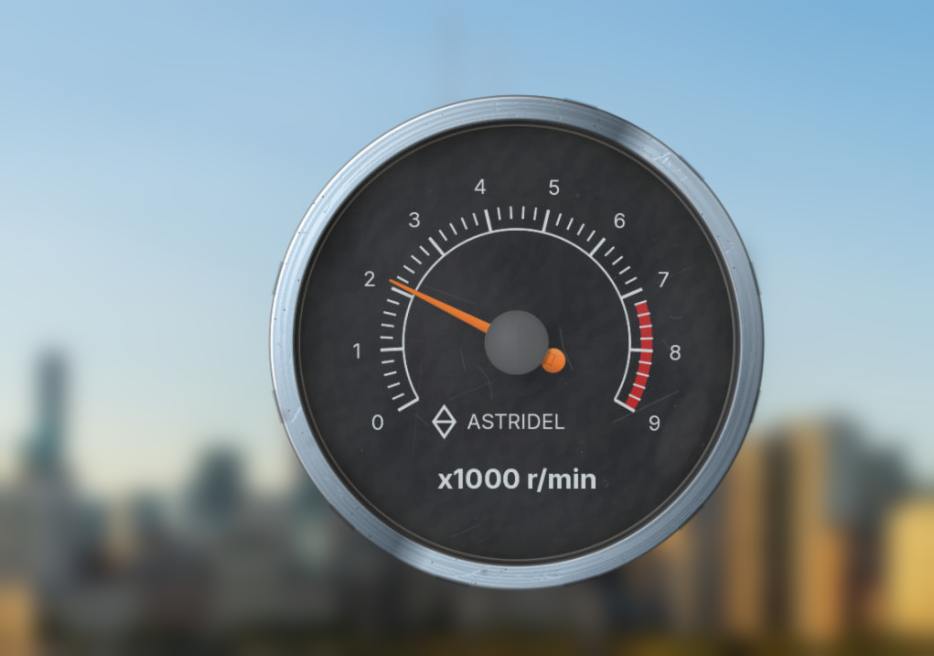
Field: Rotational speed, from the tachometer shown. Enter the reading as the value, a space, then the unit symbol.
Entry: 2100 rpm
